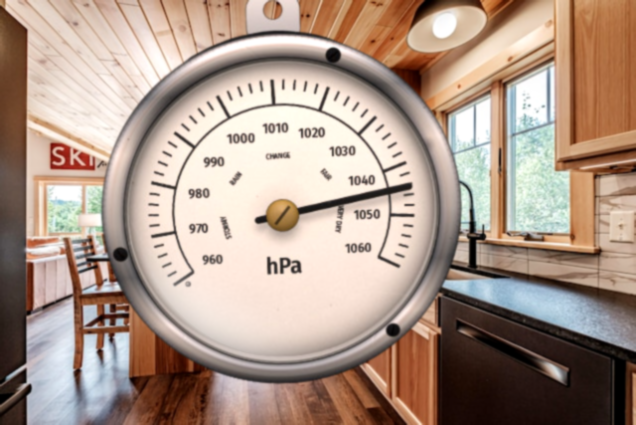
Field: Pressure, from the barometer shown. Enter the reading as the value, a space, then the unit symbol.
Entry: 1044 hPa
